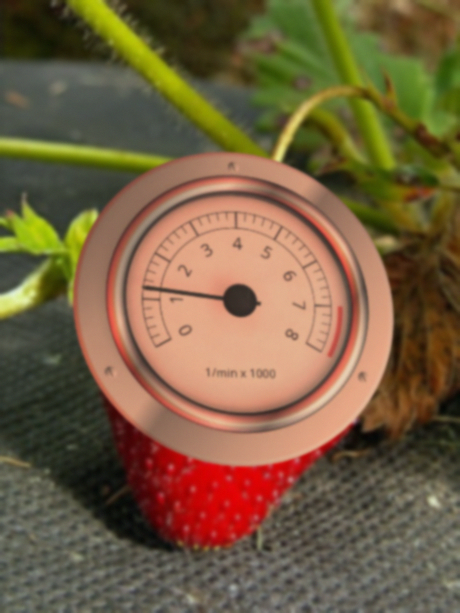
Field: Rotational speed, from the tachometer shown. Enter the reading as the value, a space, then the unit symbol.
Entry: 1200 rpm
